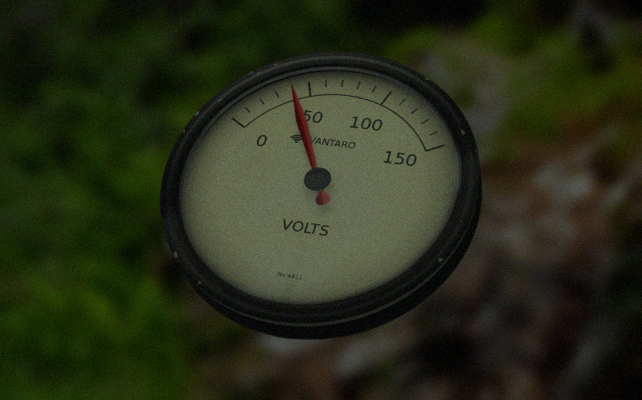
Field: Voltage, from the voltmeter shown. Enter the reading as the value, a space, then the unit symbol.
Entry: 40 V
